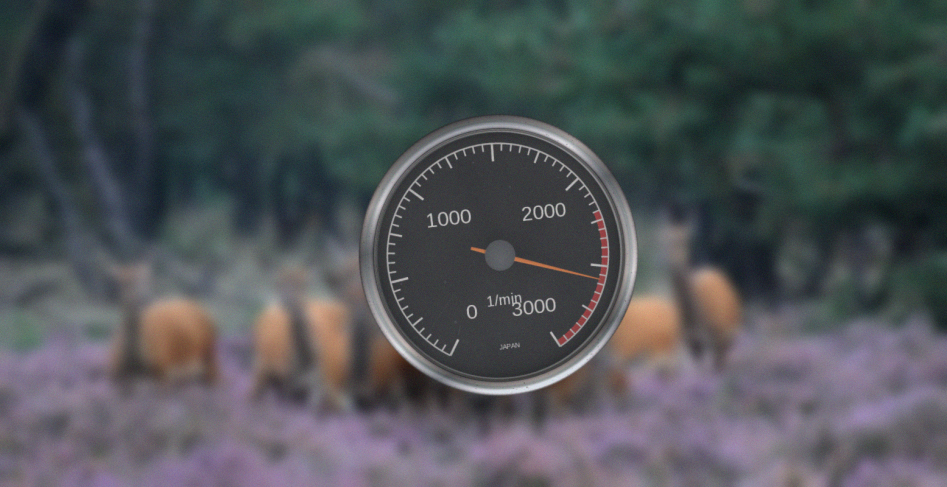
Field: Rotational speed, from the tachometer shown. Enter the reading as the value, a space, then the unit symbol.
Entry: 2575 rpm
